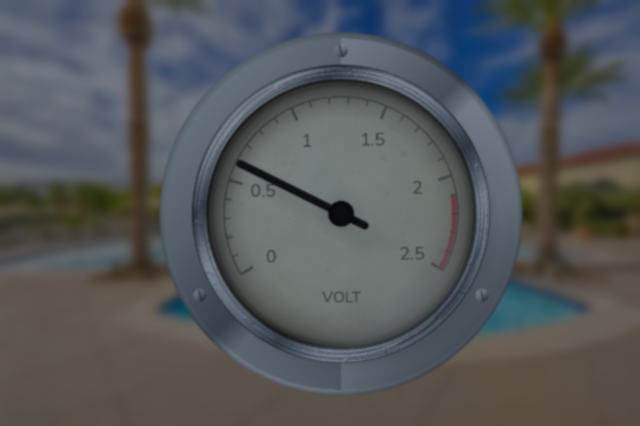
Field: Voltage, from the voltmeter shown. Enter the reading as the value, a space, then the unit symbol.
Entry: 0.6 V
